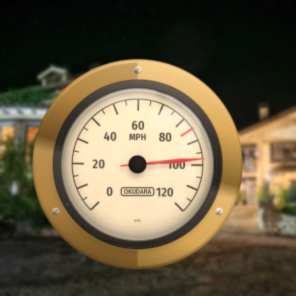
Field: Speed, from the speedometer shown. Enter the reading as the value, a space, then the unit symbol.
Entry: 97.5 mph
